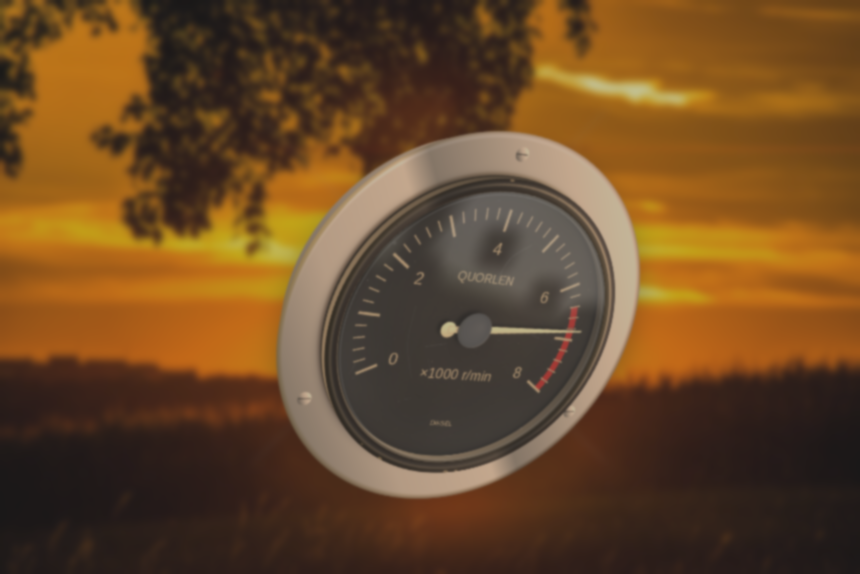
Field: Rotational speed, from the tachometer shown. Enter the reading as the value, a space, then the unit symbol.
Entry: 6800 rpm
